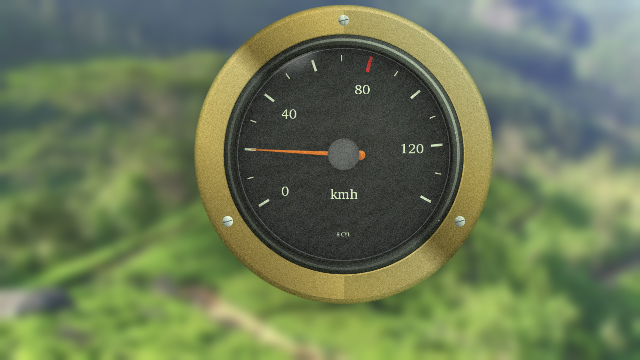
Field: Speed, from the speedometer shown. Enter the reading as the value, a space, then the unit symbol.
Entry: 20 km/h
